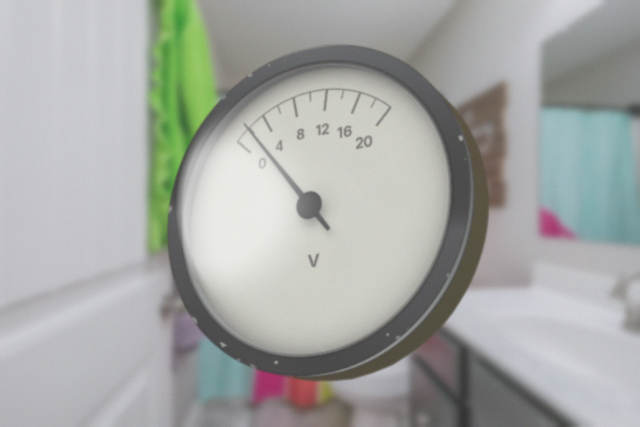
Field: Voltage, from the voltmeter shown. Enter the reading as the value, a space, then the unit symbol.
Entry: 2 V
